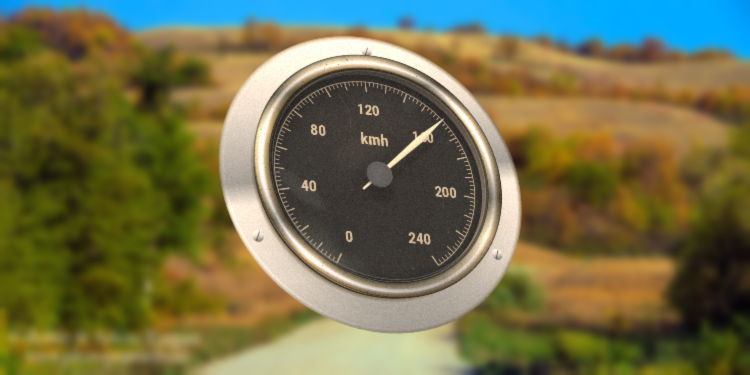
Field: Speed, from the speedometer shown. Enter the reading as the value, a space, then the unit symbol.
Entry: 160 km/h
